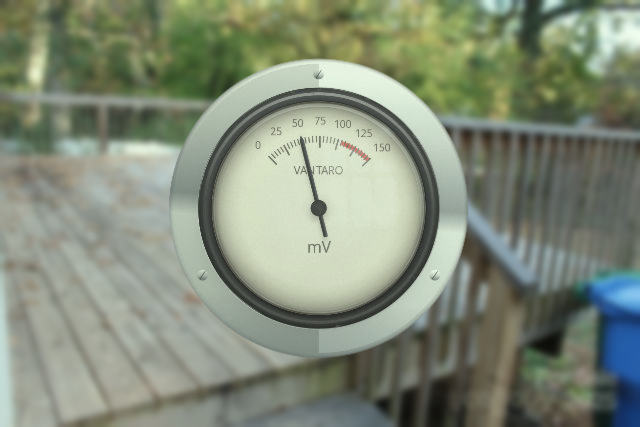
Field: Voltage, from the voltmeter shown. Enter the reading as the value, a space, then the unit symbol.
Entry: 50 mV
